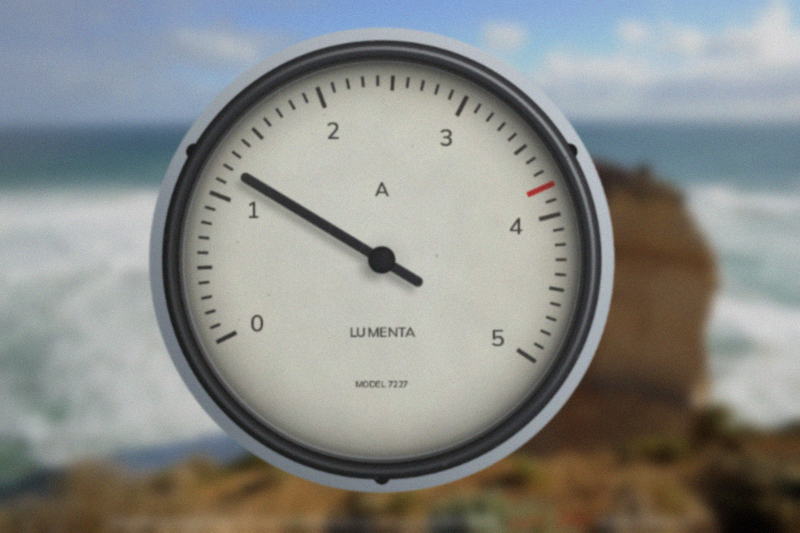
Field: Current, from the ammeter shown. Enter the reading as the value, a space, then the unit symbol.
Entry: 1.2 A
